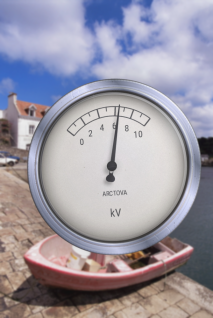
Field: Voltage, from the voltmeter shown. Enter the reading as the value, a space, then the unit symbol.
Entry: 6.5 kV
